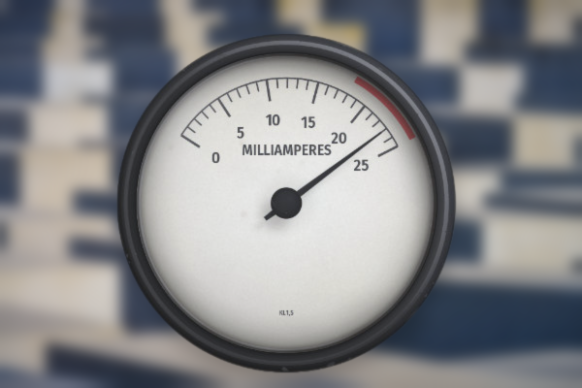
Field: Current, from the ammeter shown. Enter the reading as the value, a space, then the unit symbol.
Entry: 23 mA
